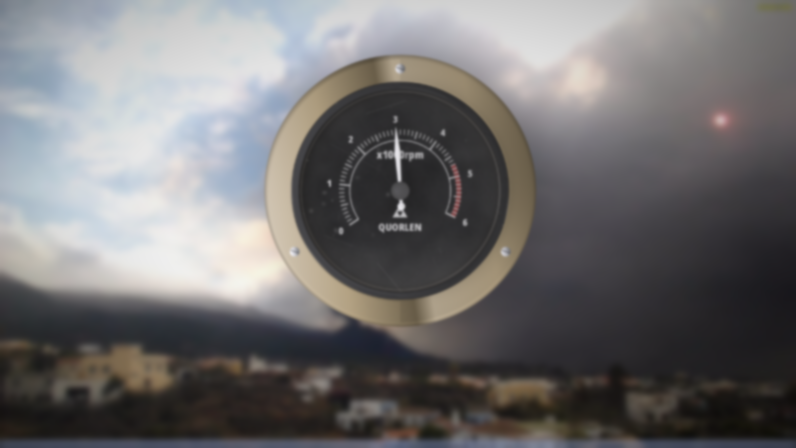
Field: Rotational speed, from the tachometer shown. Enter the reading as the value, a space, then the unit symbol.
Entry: 3000 rpm
